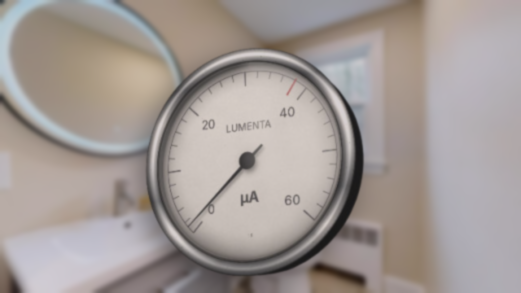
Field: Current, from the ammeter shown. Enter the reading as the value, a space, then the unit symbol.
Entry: 1 µA
